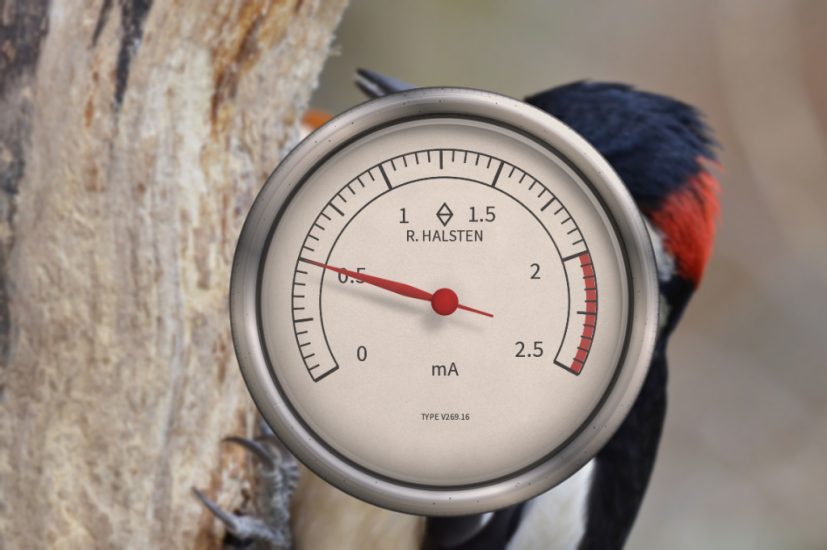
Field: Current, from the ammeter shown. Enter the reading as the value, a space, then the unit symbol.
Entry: 0.5 mA
